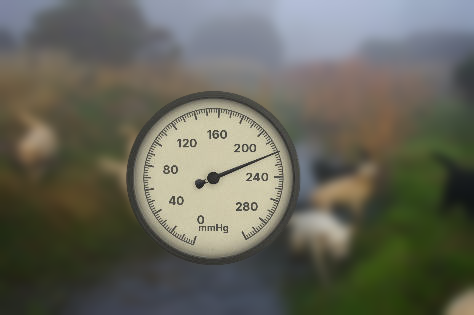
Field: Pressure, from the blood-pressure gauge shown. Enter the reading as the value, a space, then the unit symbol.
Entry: 220 mmHg
